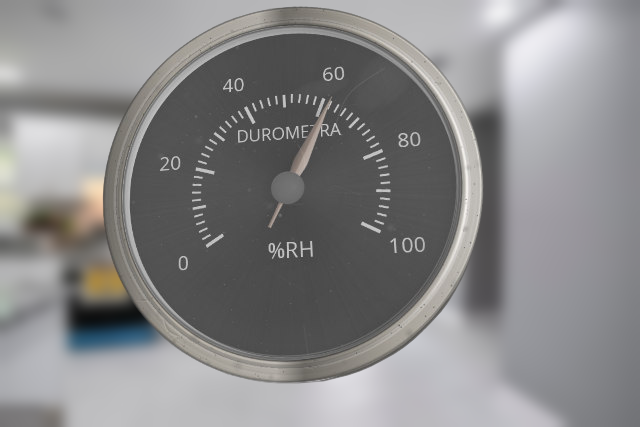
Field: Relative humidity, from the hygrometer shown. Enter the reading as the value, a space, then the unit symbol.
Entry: 62 %
